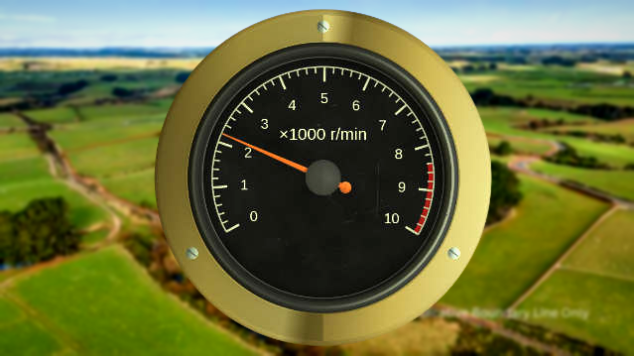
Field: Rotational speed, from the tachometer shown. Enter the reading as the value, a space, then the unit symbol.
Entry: 2200 rpm
